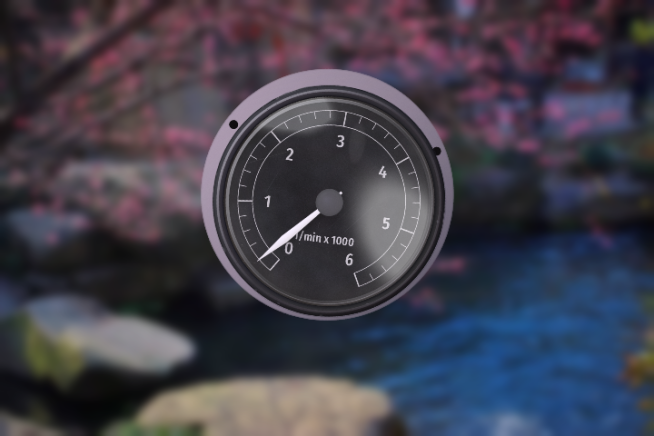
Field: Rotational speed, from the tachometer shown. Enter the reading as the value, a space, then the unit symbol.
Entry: 200 rpm
